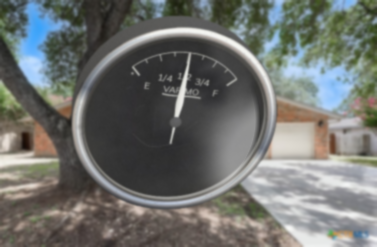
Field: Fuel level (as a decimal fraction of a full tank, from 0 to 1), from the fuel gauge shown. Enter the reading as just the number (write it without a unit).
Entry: 0.5
